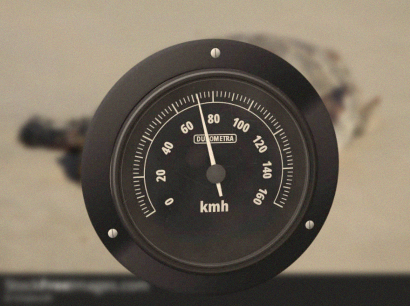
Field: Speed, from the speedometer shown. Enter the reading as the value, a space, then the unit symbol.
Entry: 72 km/h
